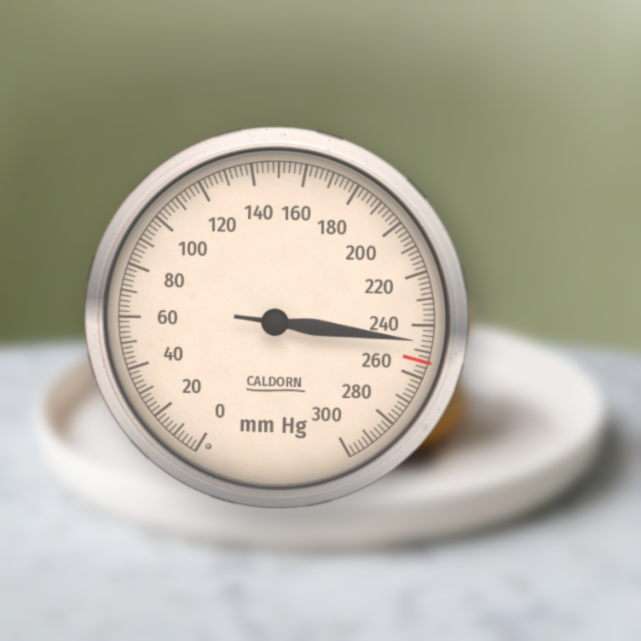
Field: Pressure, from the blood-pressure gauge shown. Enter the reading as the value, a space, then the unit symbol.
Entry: 246 mmHg
